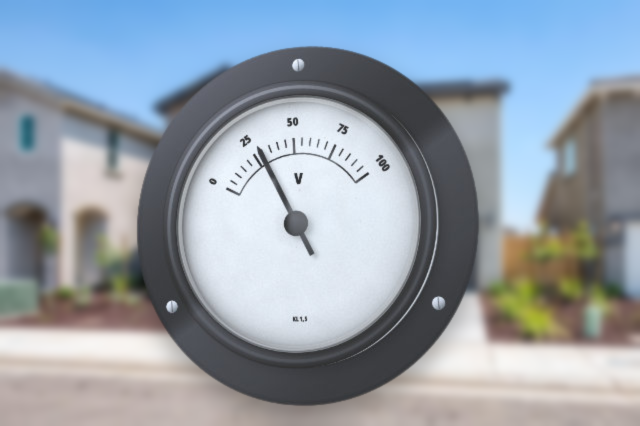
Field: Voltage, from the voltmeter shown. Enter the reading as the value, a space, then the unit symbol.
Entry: 30 V
